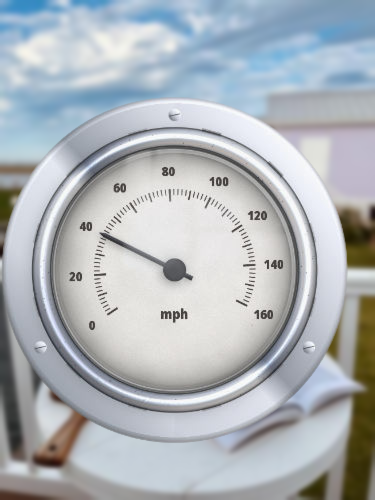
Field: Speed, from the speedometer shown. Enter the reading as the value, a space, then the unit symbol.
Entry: 40 mph
